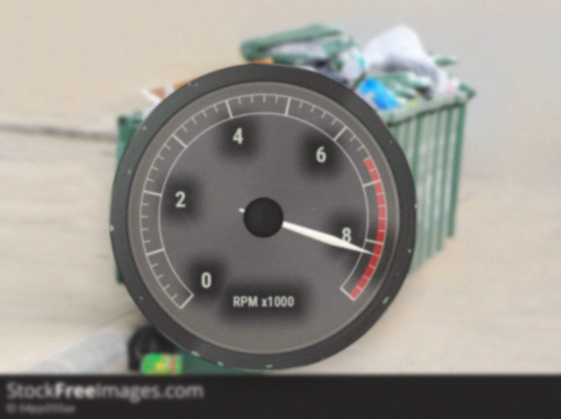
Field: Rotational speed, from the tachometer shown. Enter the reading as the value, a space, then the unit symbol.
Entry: 8200 rpm
